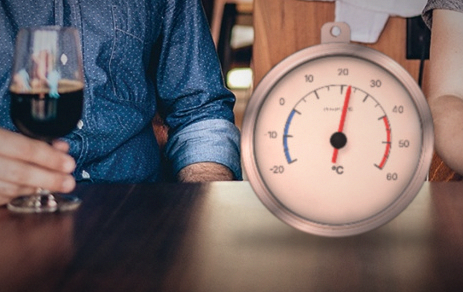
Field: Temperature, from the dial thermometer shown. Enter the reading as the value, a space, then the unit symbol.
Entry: 22.5 °C
